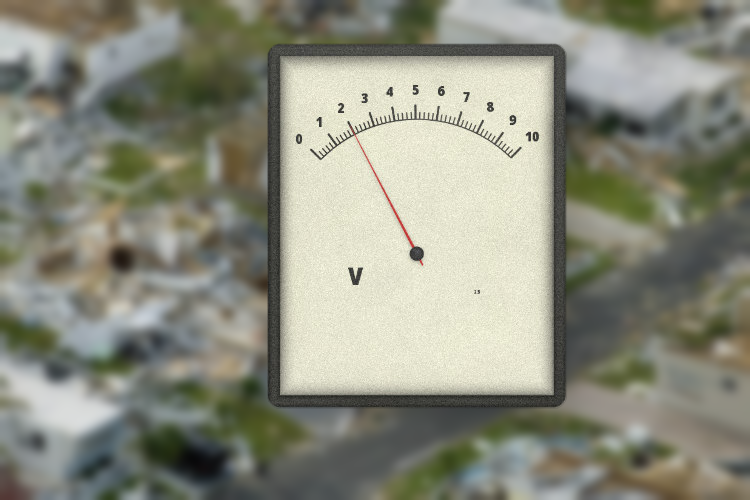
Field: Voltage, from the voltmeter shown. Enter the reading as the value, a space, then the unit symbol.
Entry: 2 V
